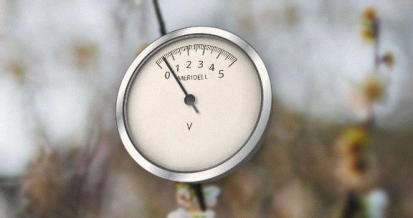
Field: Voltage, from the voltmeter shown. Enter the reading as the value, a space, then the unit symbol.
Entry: 0.5 V
